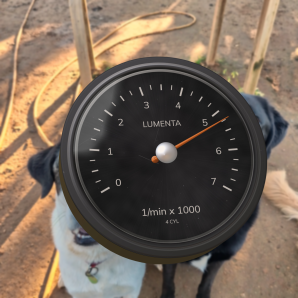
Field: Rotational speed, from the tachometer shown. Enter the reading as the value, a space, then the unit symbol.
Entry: 5250 rpm
